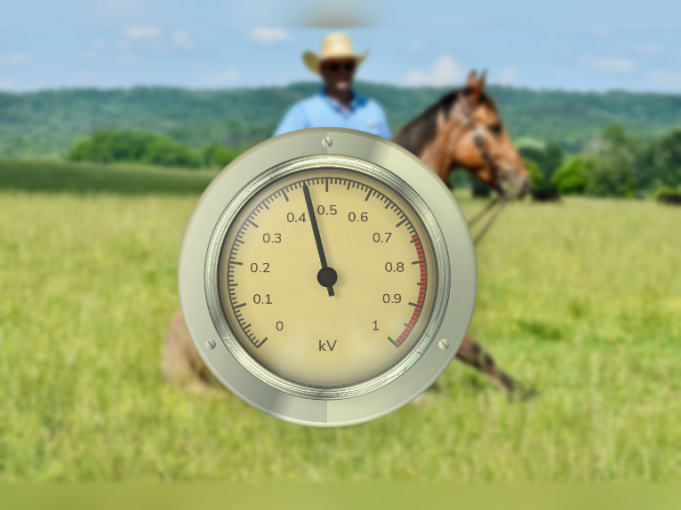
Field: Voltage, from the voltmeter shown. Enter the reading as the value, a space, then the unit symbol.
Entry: 0.45 kV
